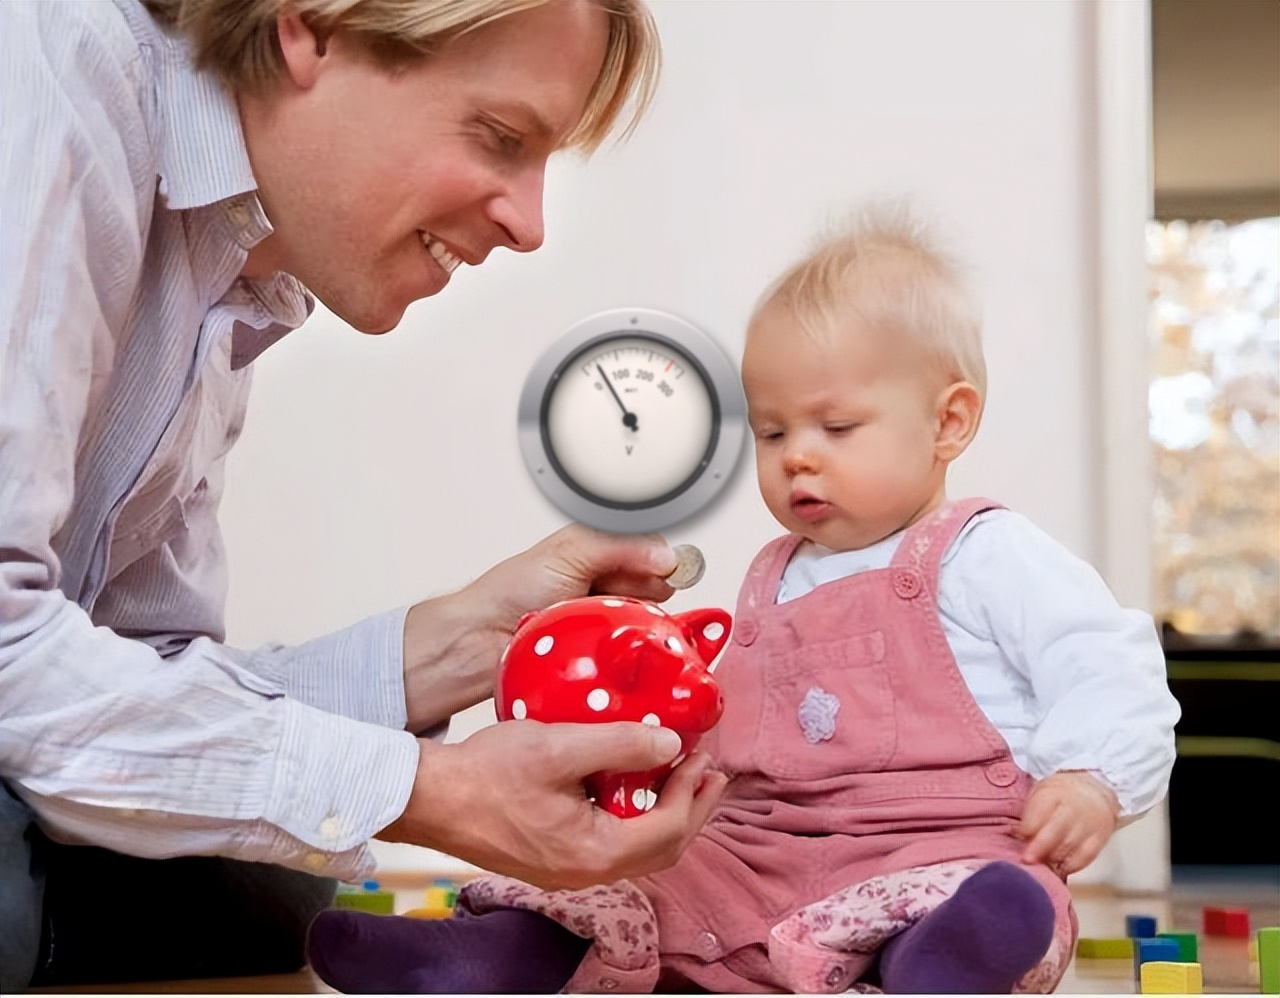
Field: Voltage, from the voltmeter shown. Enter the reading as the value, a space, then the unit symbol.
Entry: 40 V
